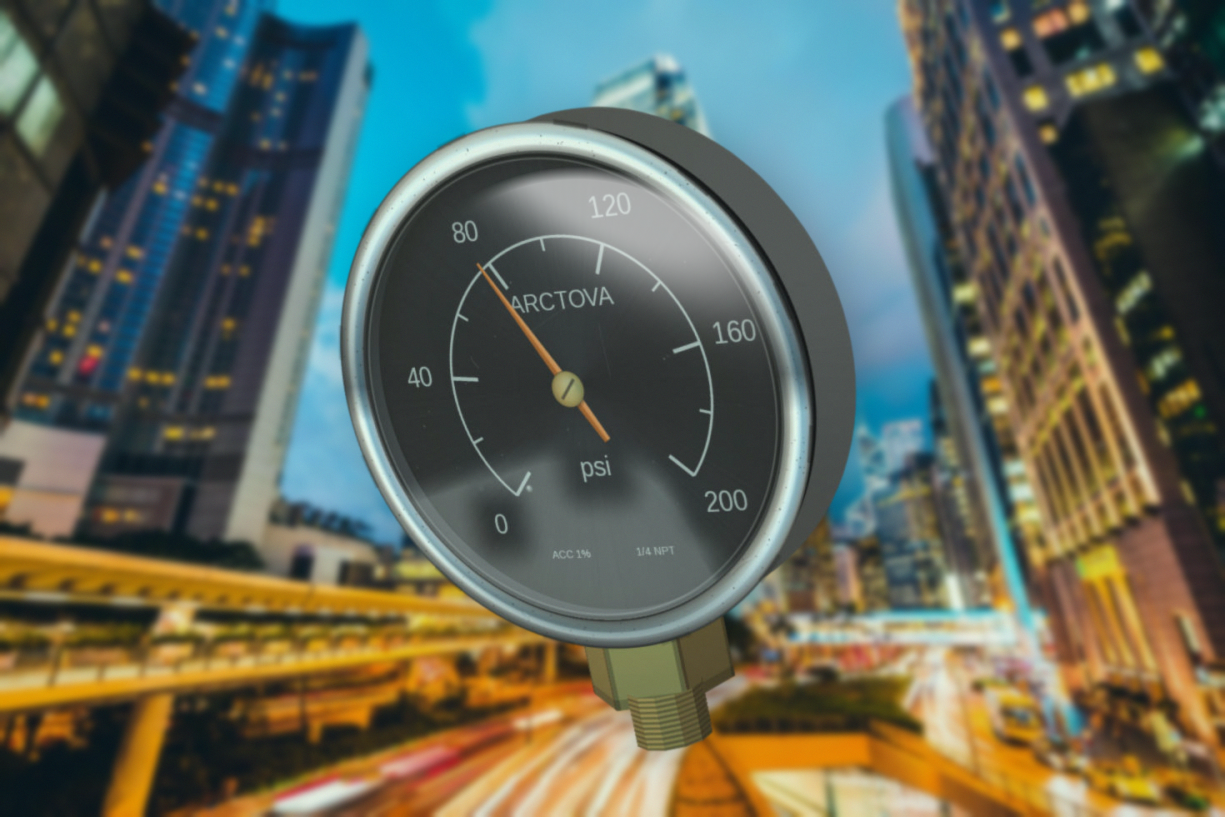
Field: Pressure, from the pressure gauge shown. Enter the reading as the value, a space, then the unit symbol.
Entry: 80 psi
